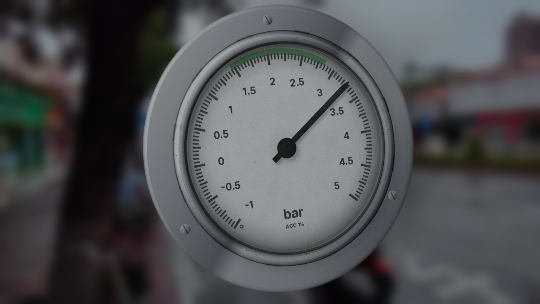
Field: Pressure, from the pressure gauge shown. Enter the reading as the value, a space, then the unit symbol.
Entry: 3.25 bar
